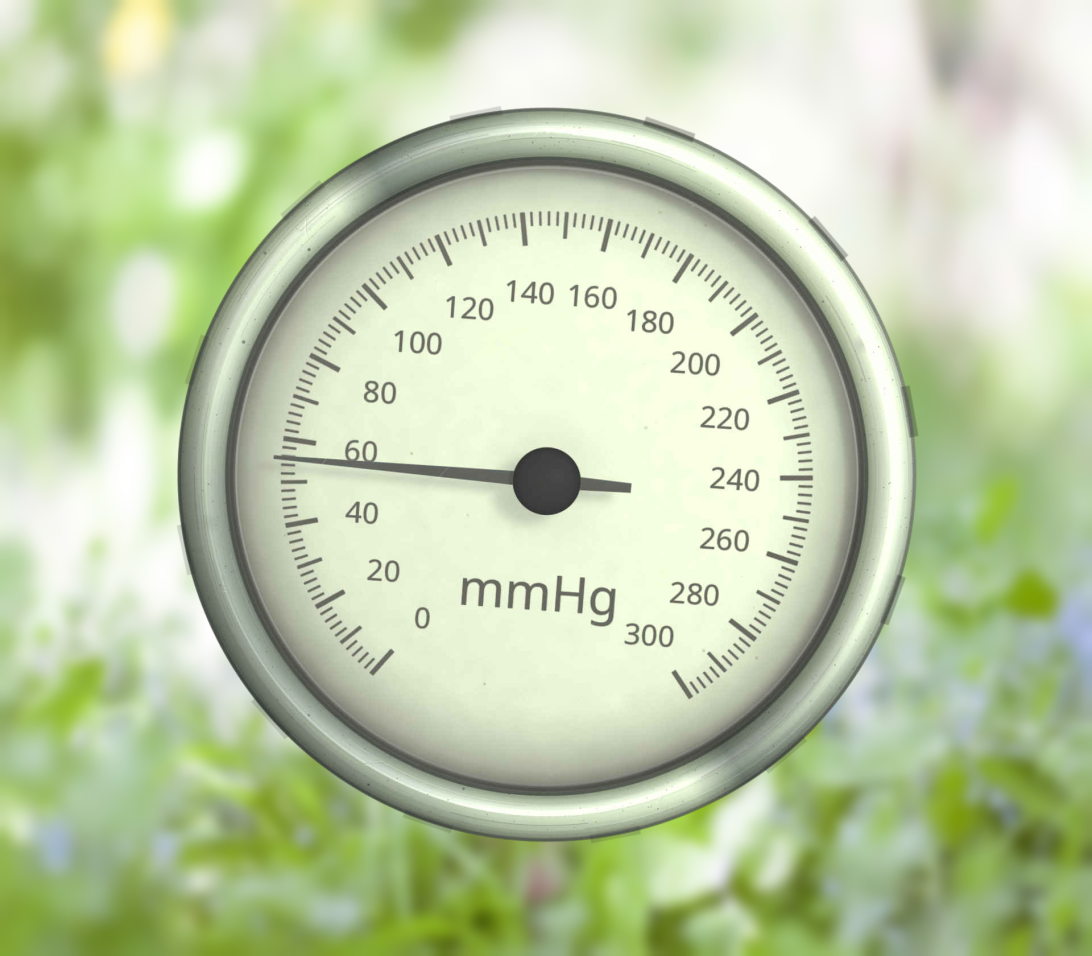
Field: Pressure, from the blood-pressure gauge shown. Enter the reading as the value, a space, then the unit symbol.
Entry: 56 mmHg
